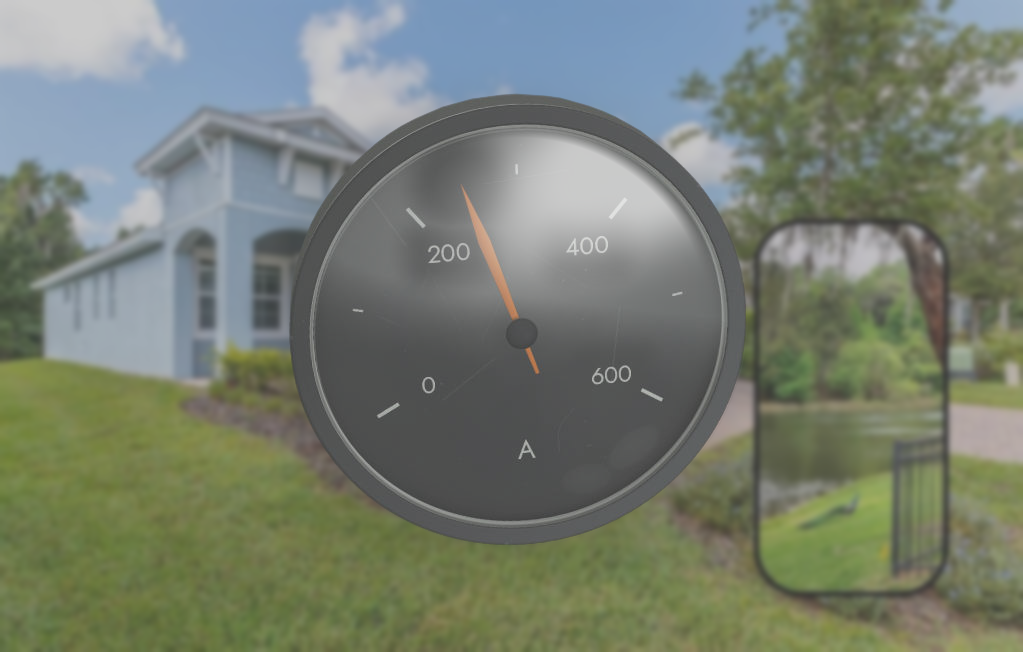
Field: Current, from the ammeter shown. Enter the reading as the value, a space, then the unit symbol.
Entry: 250 A
